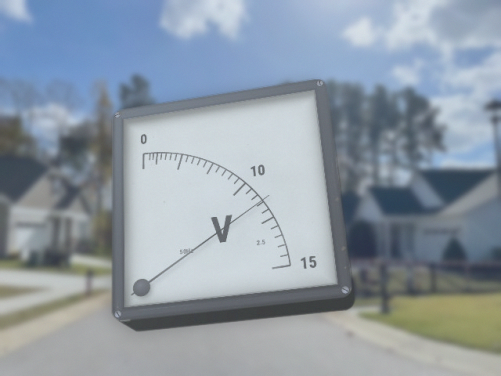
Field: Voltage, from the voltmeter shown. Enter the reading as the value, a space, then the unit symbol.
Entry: 11.5 V
